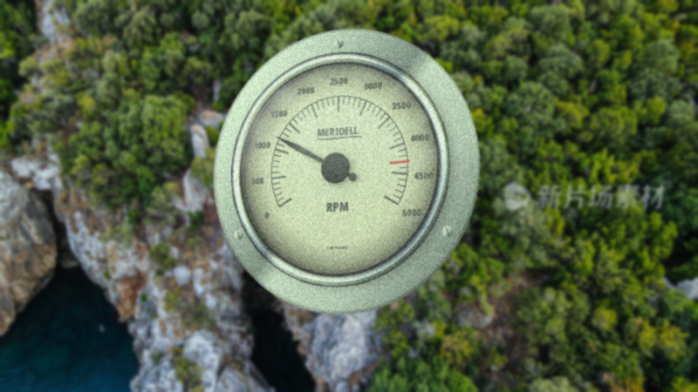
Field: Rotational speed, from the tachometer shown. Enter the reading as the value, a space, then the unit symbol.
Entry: 1200 rpm
